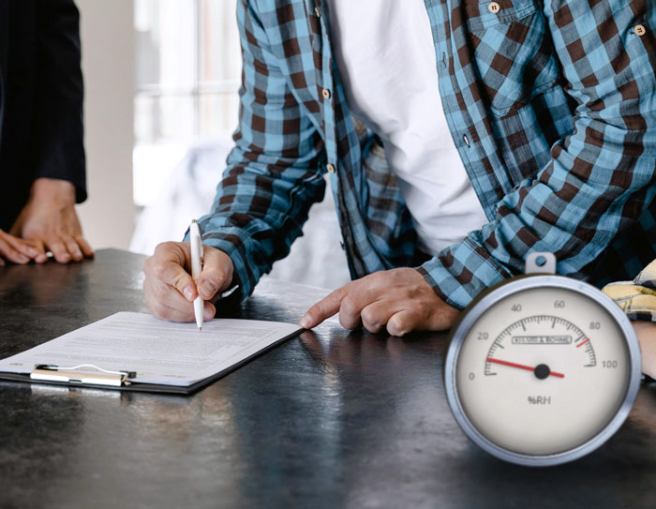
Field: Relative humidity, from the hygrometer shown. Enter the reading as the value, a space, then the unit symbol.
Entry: 10 %
